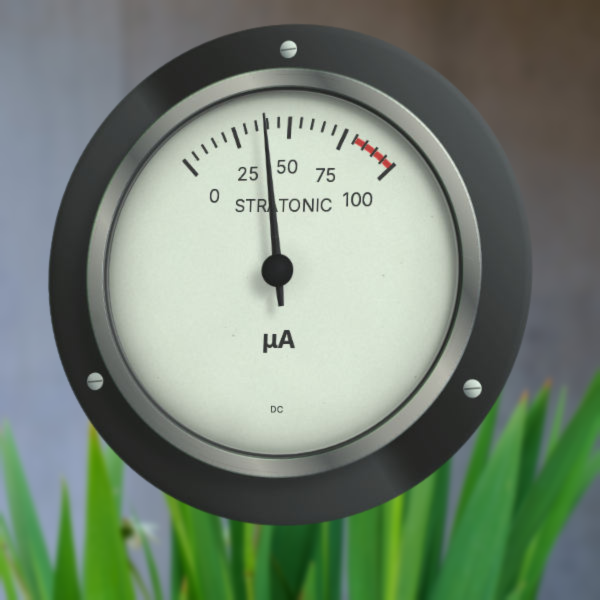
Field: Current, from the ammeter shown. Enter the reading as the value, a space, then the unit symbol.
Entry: 40 µA
